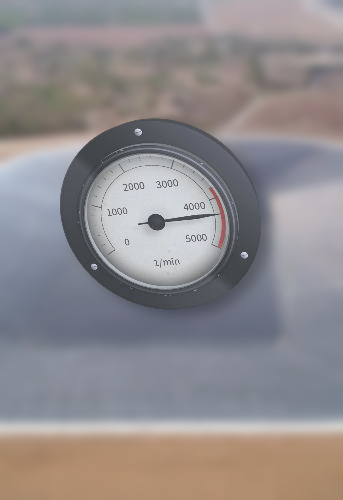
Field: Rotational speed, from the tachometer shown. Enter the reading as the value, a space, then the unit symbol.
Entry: 4300 rpm
